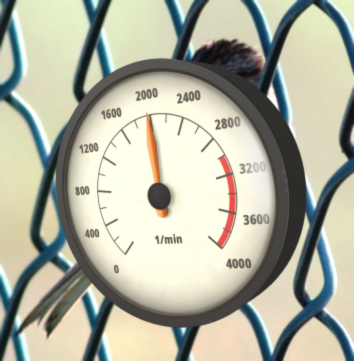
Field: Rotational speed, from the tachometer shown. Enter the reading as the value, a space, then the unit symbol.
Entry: 2000 rpm
